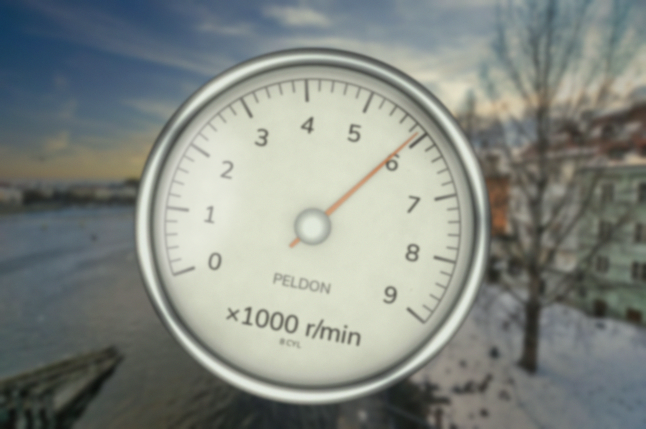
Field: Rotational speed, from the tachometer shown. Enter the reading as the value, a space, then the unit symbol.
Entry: 5900 rpm
